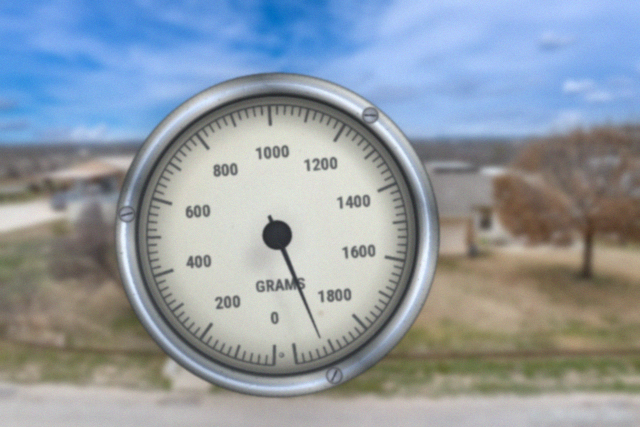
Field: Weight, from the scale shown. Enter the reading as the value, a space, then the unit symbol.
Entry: 1920 g
